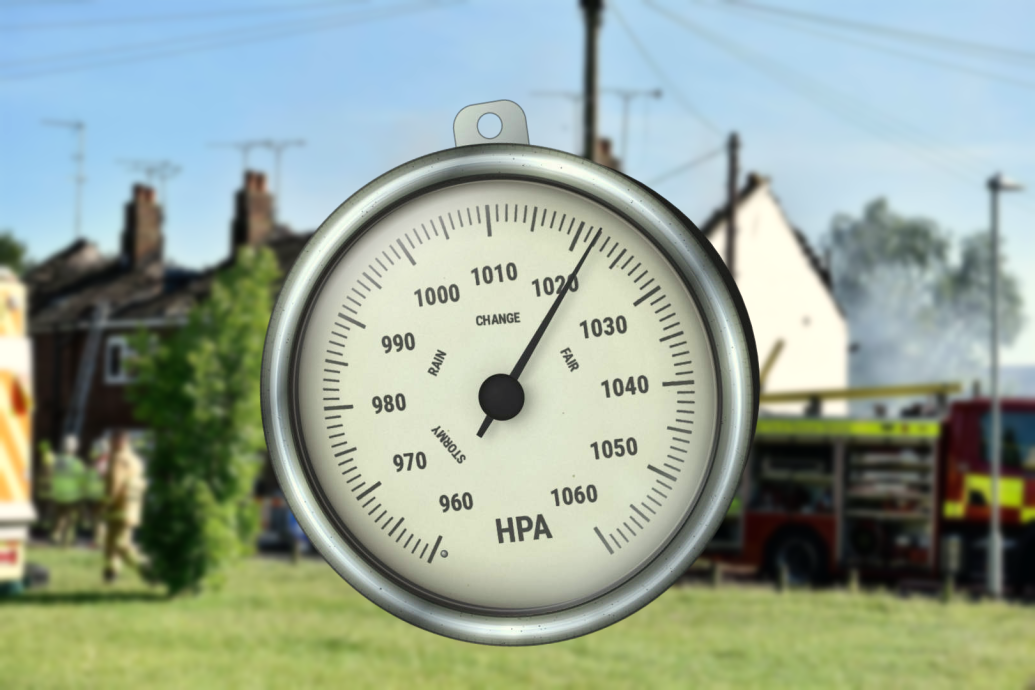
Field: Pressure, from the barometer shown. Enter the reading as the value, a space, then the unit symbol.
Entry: 1022 hPa
